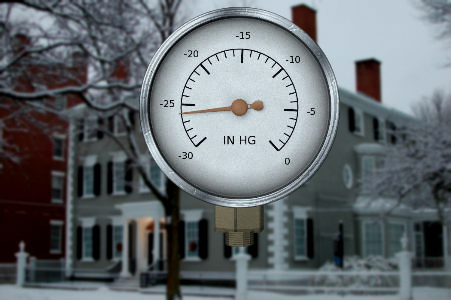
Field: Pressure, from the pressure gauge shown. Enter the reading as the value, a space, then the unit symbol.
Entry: -26 inHg
